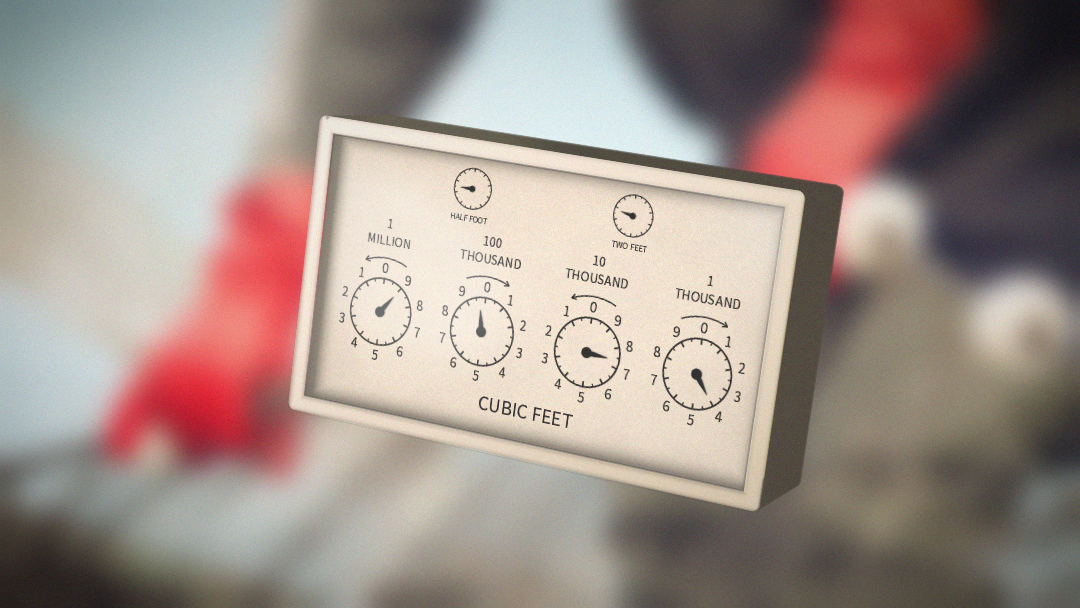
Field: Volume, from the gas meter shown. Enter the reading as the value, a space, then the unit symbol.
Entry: 897400 ft³
